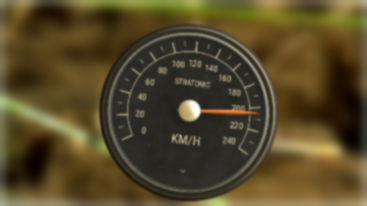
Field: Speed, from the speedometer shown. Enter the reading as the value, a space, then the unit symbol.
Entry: 205 km/h
